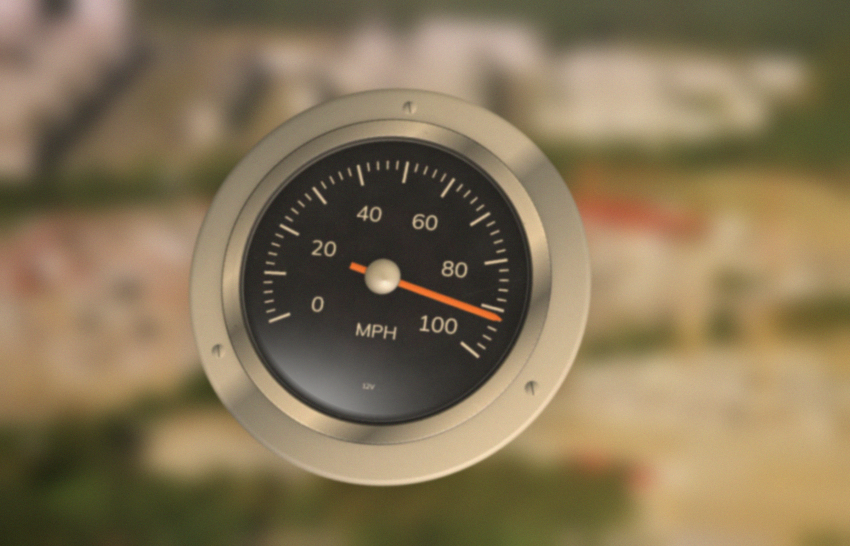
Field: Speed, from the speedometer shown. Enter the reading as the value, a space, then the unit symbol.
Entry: 92 mph
